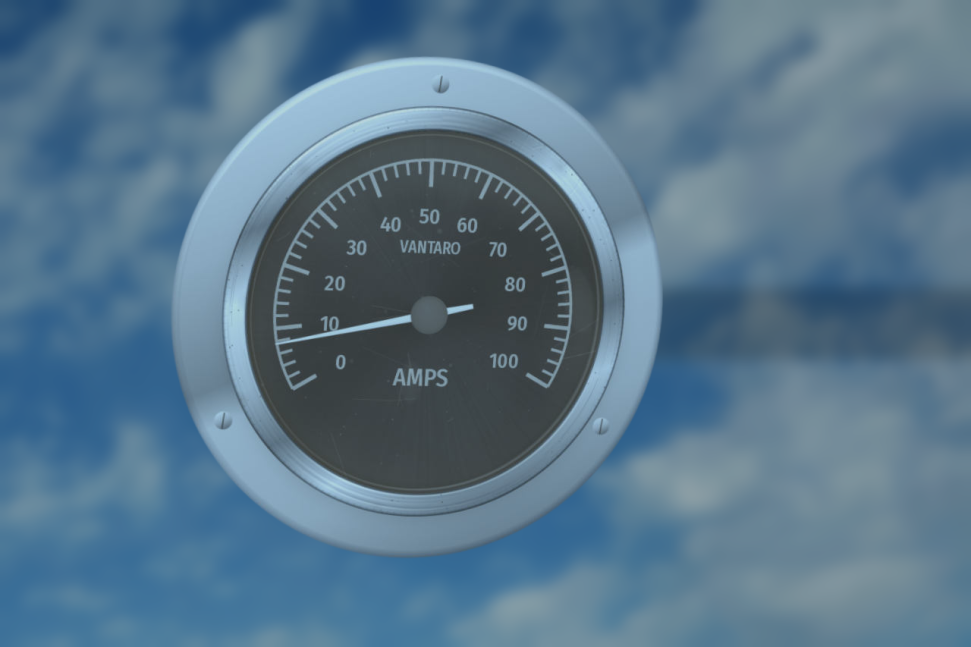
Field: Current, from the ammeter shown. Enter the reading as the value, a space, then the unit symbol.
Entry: 8 A
